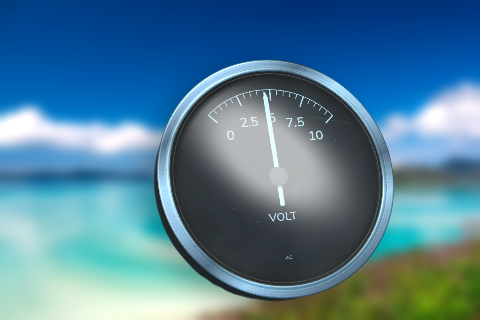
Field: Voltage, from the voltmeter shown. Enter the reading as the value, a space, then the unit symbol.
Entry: 4.5 V
